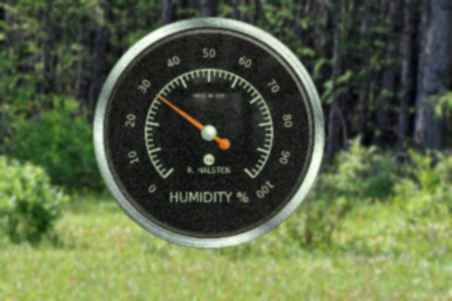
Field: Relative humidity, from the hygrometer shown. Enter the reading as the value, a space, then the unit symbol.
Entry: 30 %
